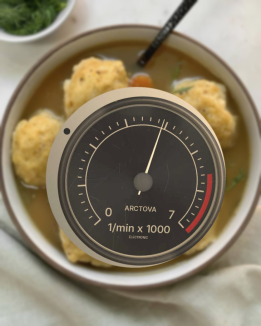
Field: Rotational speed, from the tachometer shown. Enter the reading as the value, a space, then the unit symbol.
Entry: 3900 rpm
